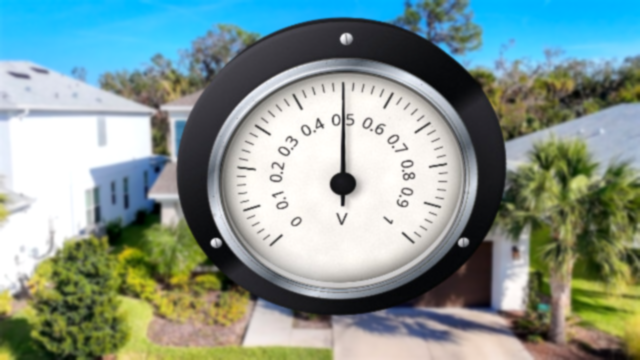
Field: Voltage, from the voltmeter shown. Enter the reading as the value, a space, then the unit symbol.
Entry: 0.5 V
